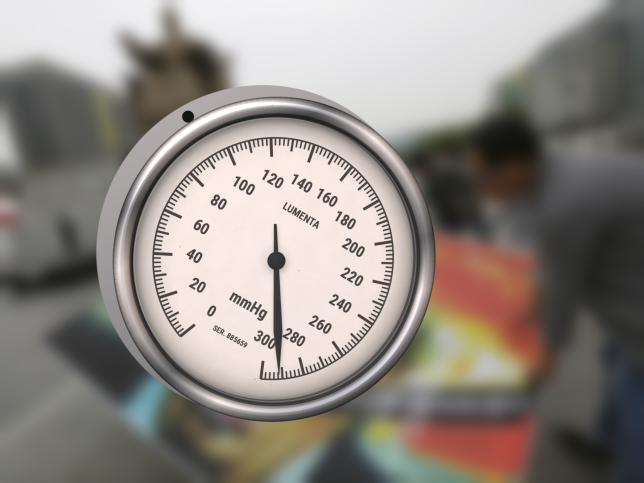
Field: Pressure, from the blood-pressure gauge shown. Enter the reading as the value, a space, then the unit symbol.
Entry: 292 mmHg
